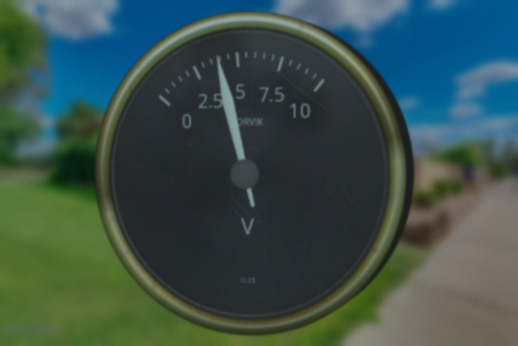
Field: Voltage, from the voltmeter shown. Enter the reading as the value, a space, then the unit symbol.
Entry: 4 V
